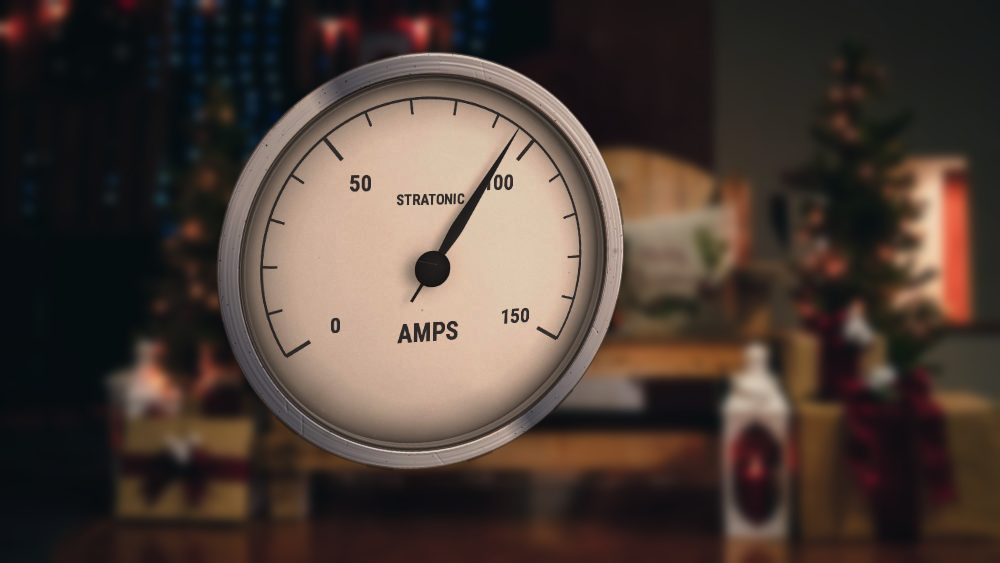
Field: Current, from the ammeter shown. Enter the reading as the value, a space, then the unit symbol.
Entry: 95 A
